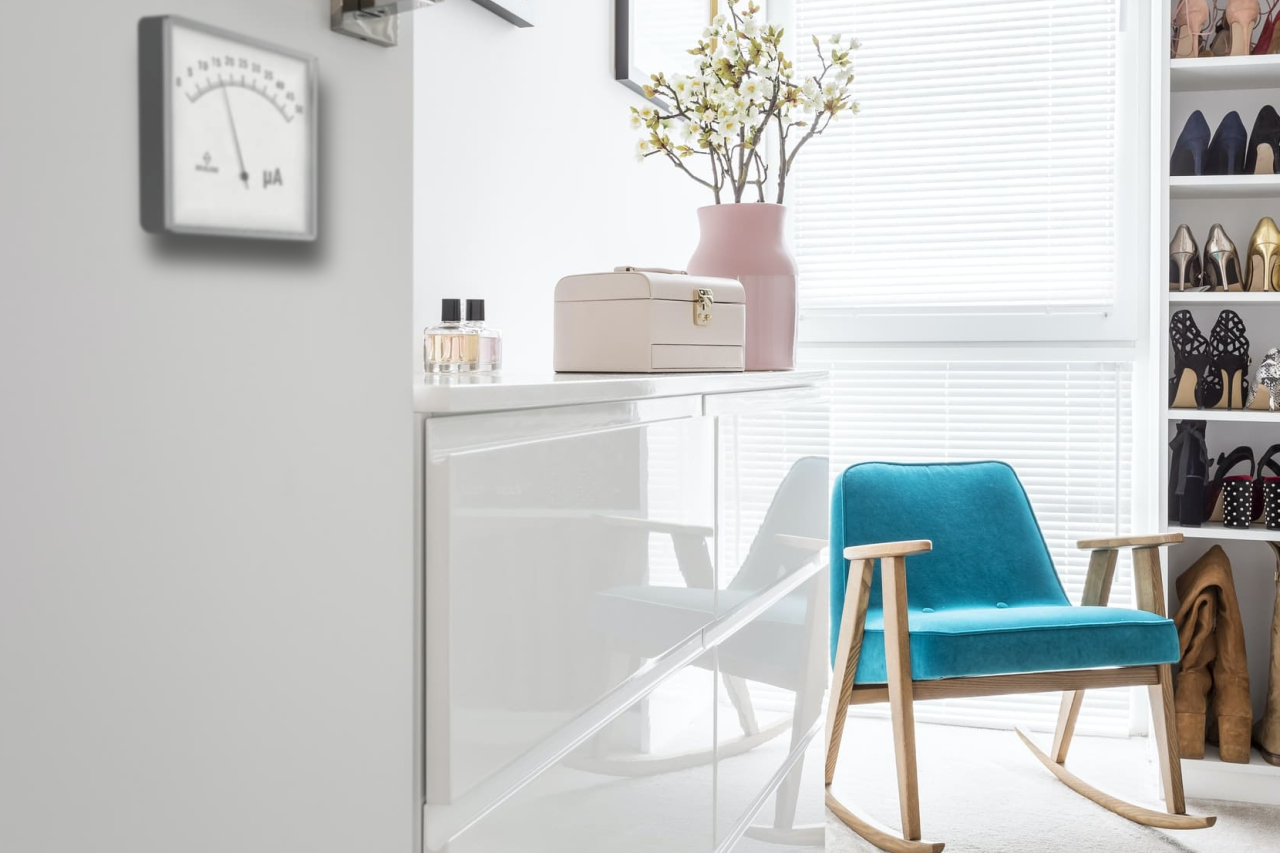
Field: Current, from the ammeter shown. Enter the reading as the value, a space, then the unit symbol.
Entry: 15 µA
